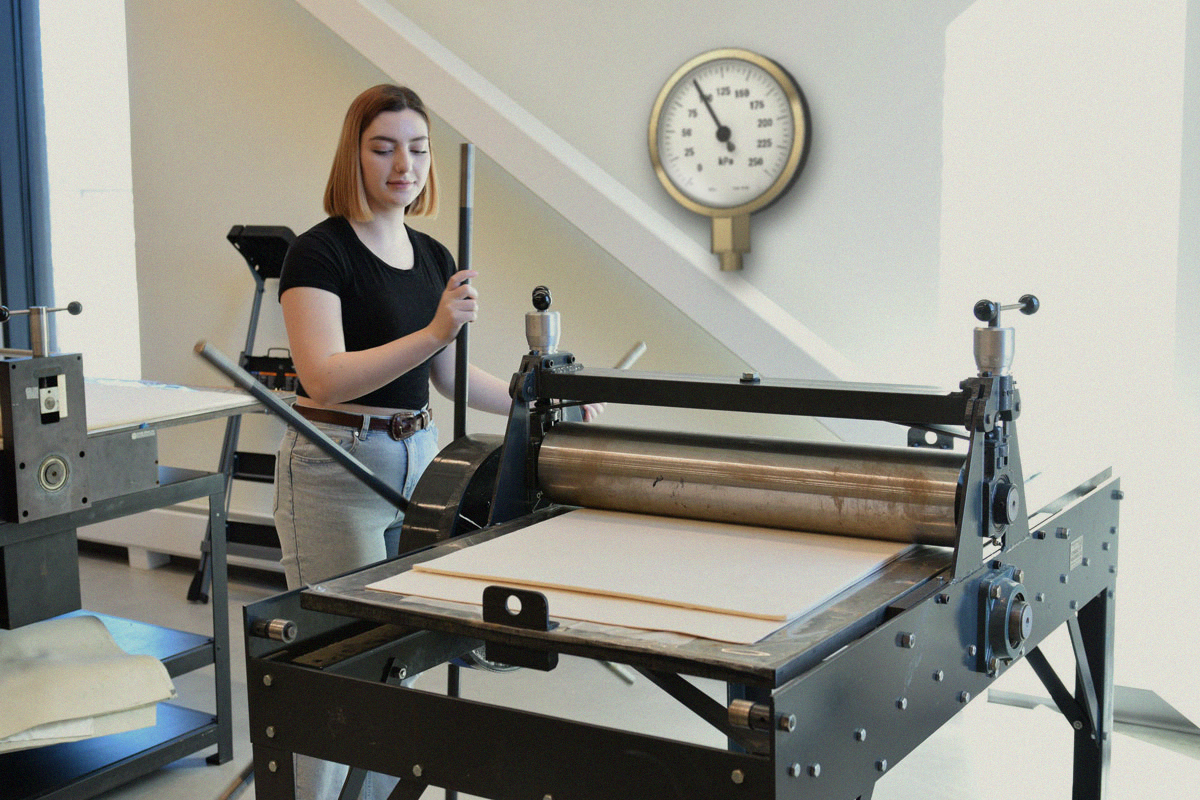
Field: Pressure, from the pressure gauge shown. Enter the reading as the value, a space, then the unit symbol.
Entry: 100 kPa
